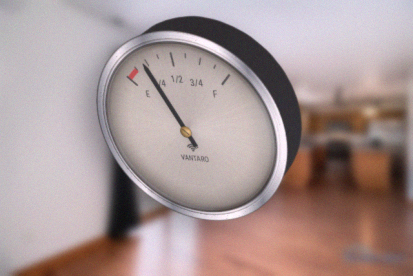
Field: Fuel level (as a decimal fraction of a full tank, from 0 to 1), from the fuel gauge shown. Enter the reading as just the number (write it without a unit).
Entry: 0.25
